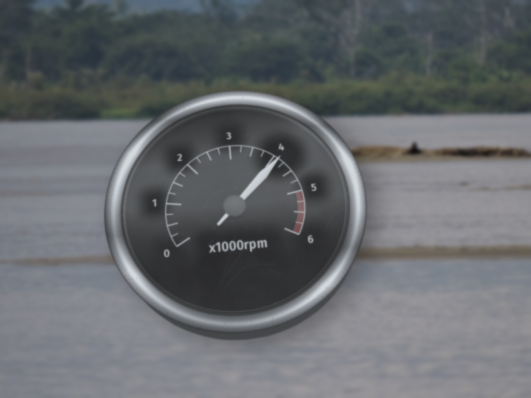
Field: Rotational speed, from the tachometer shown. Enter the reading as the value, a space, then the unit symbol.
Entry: 4125 rpm
